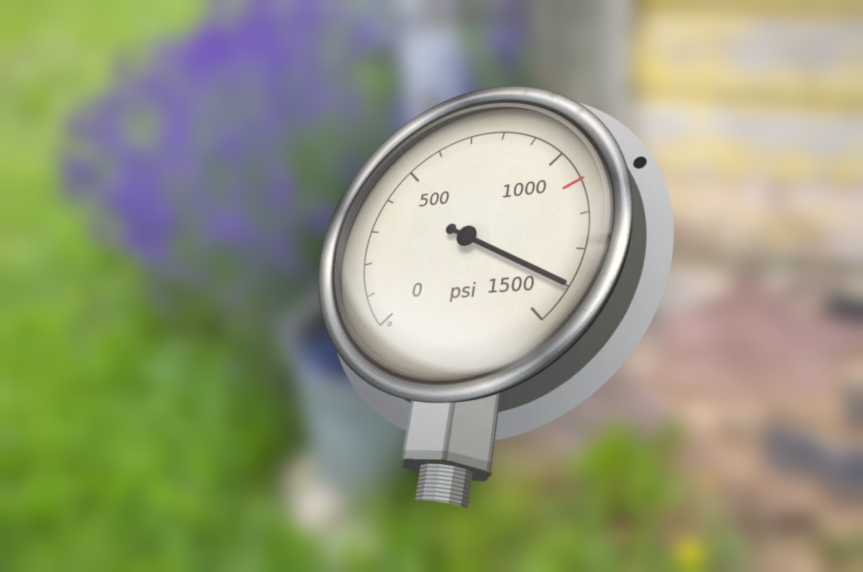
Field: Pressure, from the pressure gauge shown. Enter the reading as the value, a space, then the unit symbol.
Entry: 1400 psi
